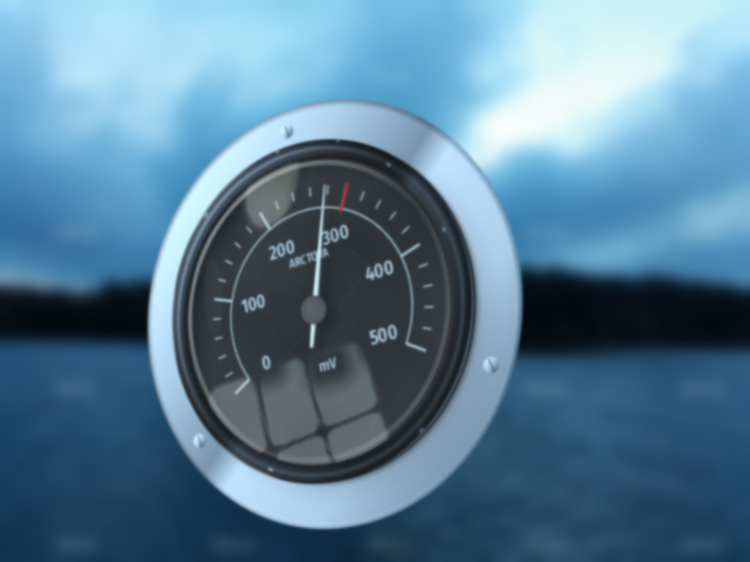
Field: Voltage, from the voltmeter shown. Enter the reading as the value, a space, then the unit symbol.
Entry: 280 mV
